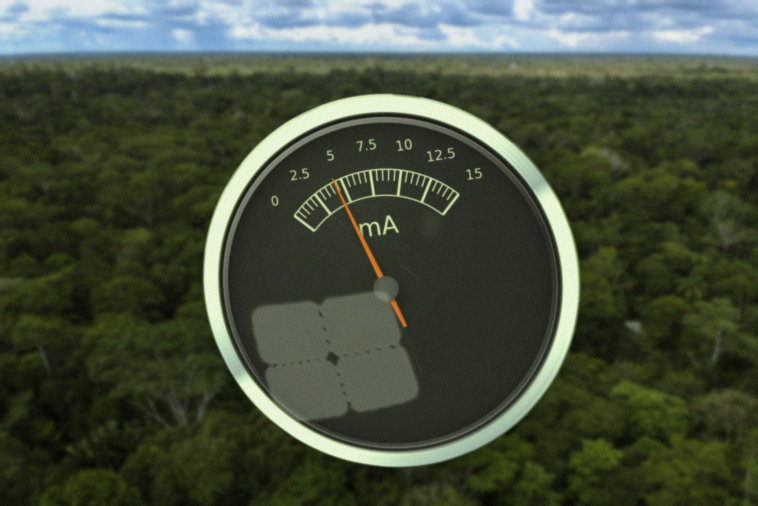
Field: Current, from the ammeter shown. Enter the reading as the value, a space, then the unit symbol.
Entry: 4.5 mA
